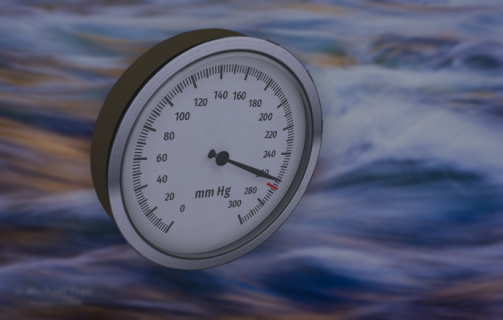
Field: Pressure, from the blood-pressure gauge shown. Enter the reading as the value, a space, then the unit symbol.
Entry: 260 mmHg
